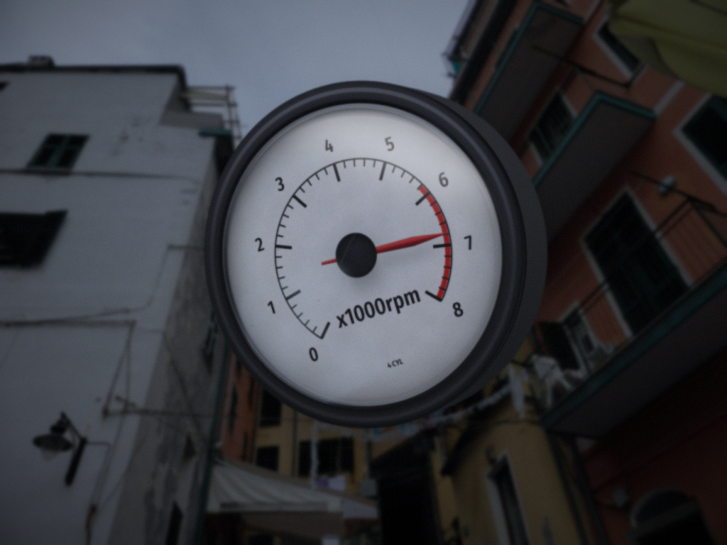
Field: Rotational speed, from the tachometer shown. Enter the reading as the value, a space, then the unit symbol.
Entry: 6800 rpm
